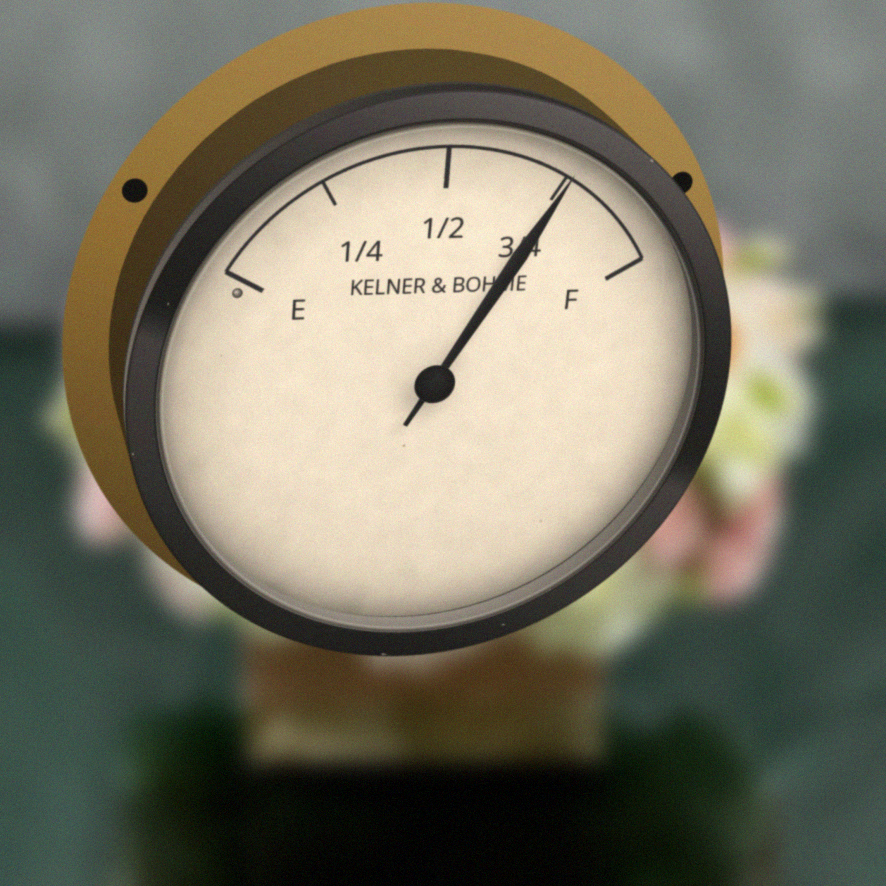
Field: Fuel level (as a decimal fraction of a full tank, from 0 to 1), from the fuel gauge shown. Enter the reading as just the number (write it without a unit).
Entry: 0.75
